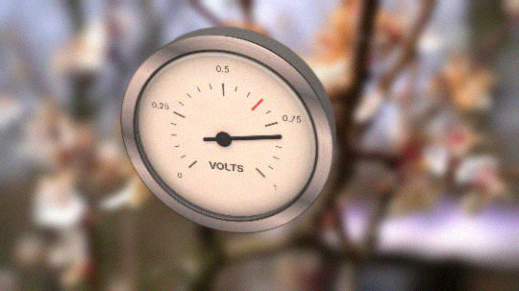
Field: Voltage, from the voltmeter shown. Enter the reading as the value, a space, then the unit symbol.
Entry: 0.8 V
